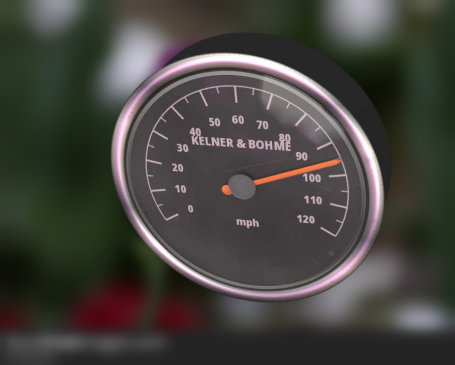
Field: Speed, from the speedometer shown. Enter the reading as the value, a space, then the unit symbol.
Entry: 95 mph
